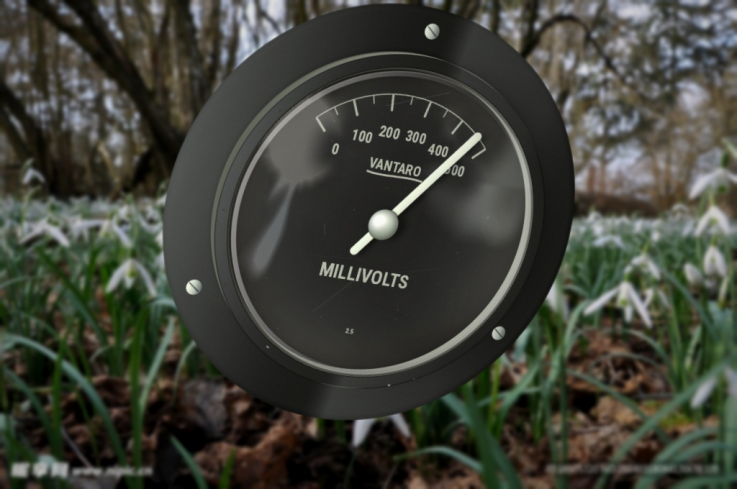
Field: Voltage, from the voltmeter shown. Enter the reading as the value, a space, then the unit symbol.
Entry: 450 mV
